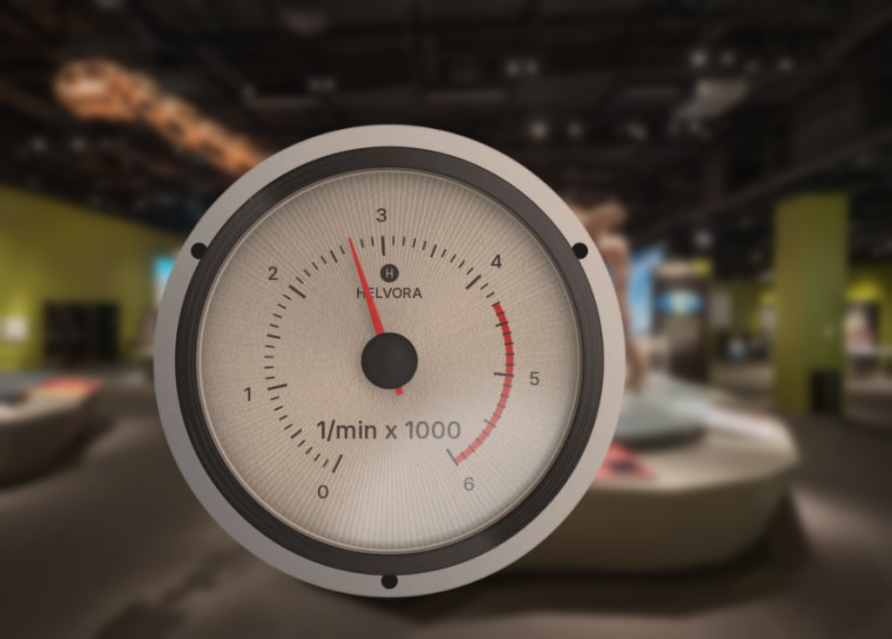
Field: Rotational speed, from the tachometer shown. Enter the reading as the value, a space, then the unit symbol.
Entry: 2700 rpm
